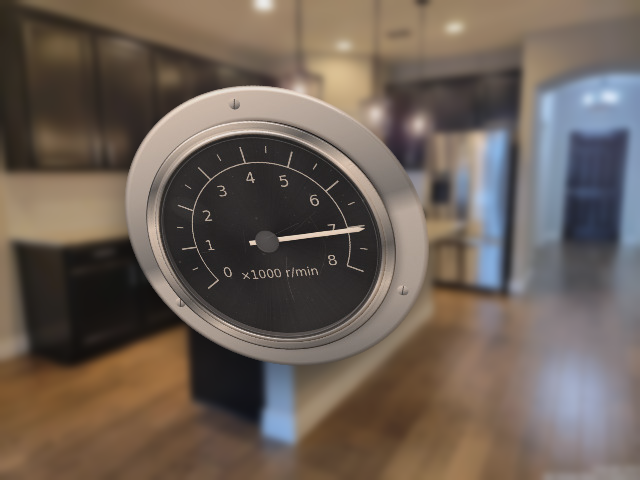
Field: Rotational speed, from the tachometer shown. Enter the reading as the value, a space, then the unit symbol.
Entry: 7000 rpm
